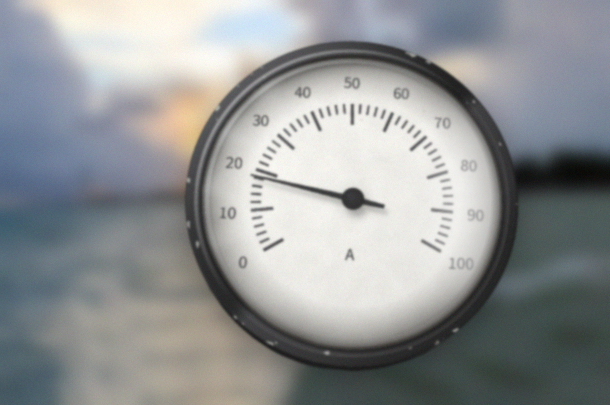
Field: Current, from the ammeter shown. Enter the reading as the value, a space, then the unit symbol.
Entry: 18 A
